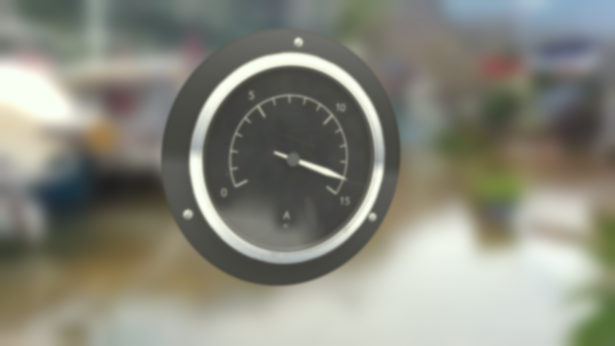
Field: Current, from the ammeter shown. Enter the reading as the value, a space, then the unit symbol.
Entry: 14 A
